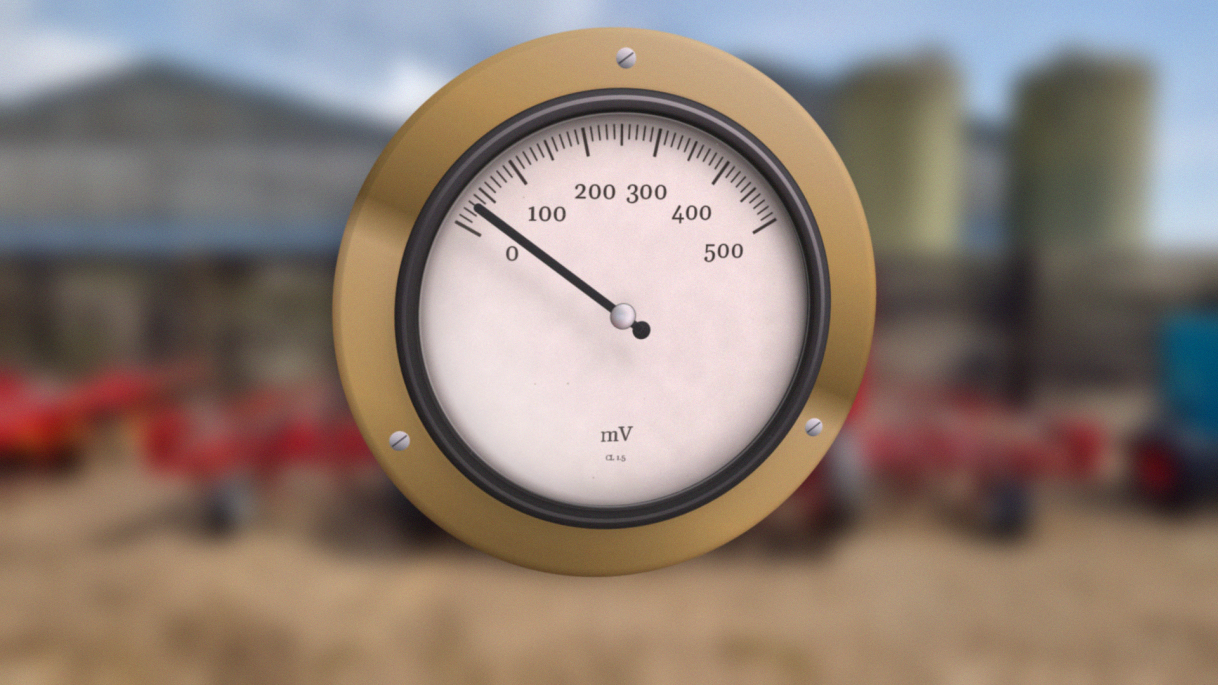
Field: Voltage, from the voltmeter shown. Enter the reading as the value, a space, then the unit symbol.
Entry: 30 mV
